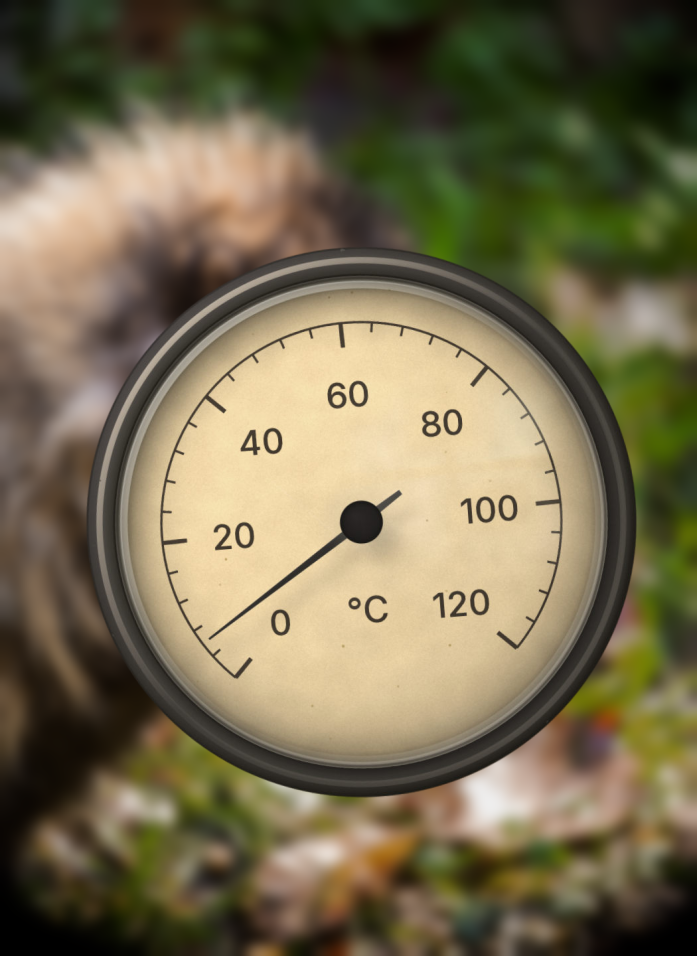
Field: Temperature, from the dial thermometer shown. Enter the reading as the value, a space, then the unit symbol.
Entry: 6 °C
